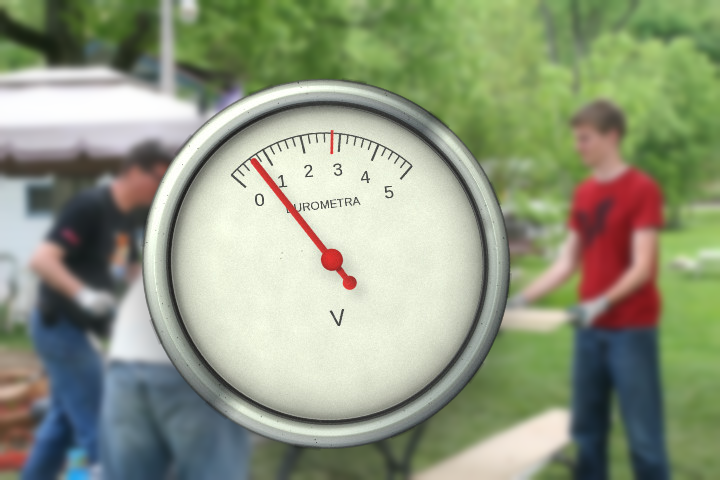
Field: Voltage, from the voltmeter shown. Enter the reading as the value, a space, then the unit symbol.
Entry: 0.6 V
